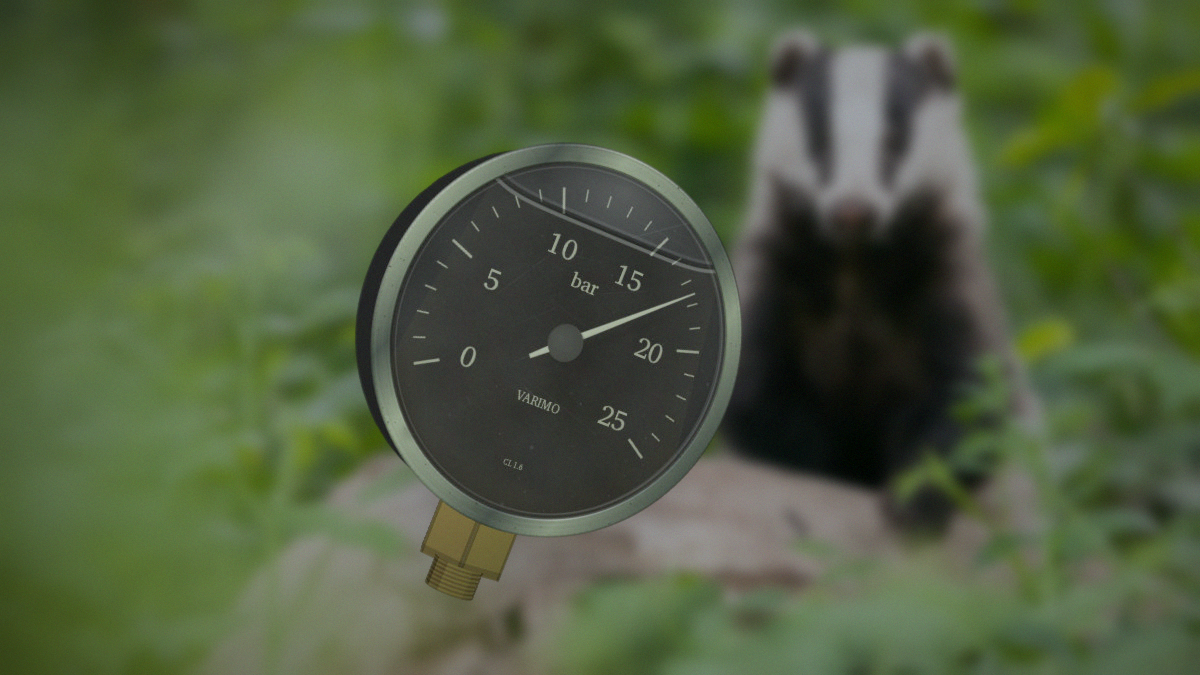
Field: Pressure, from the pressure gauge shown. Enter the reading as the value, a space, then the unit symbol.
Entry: 17.5 bar
